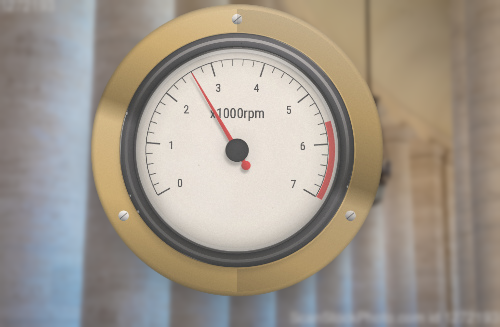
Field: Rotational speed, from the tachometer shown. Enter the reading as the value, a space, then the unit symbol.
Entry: 2600 rpm
